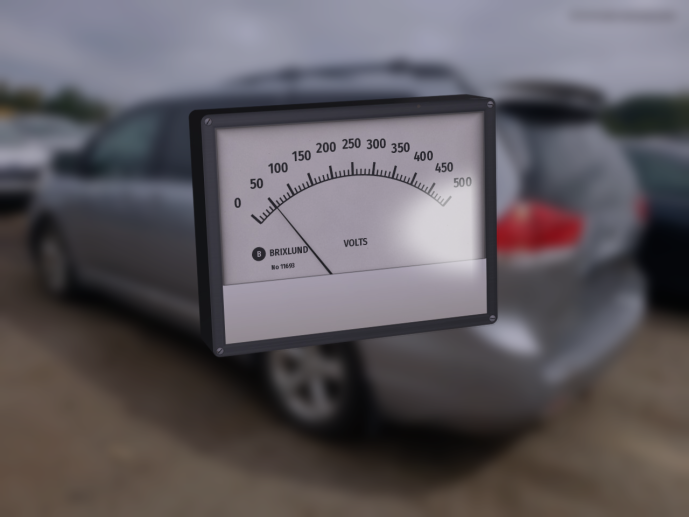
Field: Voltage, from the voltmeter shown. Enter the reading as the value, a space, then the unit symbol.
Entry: 50 V
